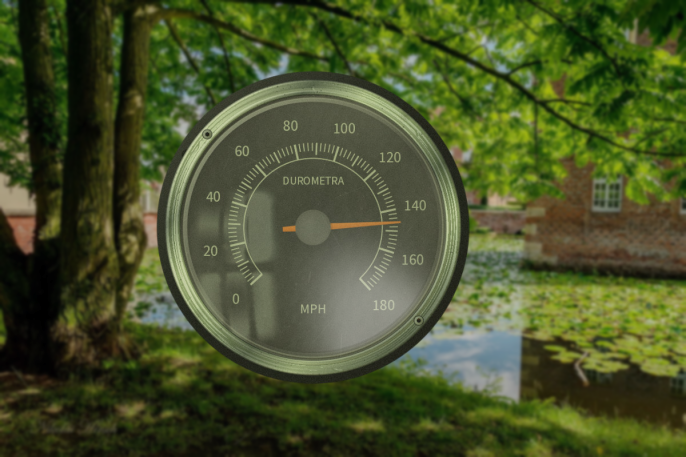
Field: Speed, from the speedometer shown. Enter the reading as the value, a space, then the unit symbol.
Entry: 146 mph
